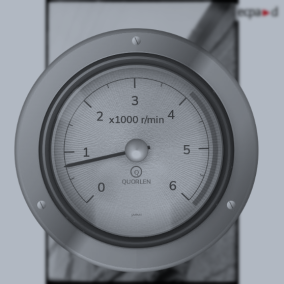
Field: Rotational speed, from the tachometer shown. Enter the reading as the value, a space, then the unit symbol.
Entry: 750 rpm
